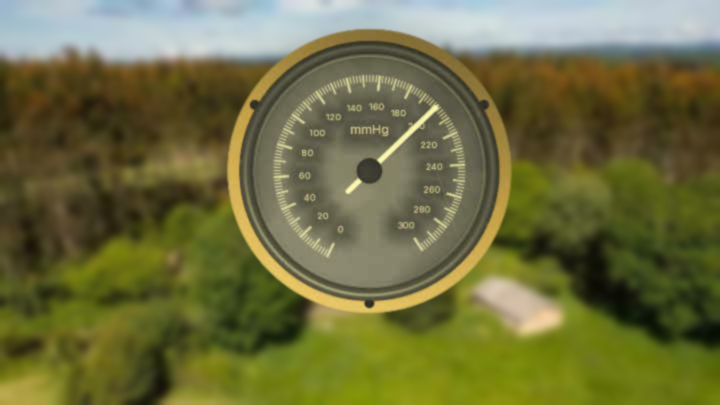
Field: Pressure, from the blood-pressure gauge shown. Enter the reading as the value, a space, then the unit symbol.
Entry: 200 mmHg
